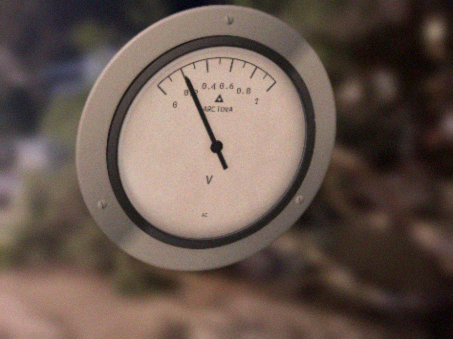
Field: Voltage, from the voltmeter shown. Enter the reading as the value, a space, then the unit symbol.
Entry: 0.2 V
